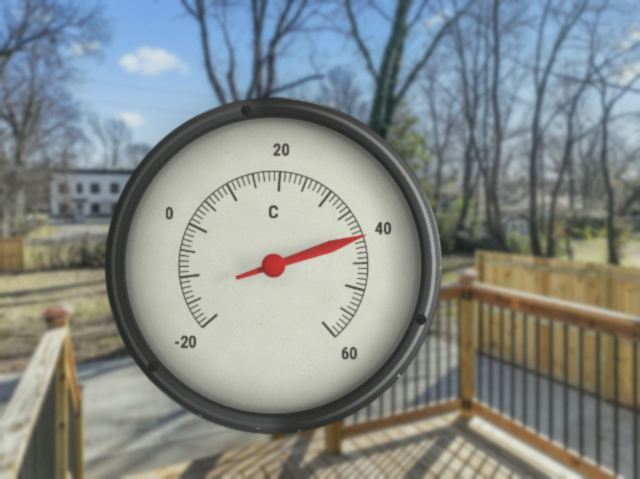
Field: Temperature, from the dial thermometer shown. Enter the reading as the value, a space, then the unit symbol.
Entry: 40 °C
